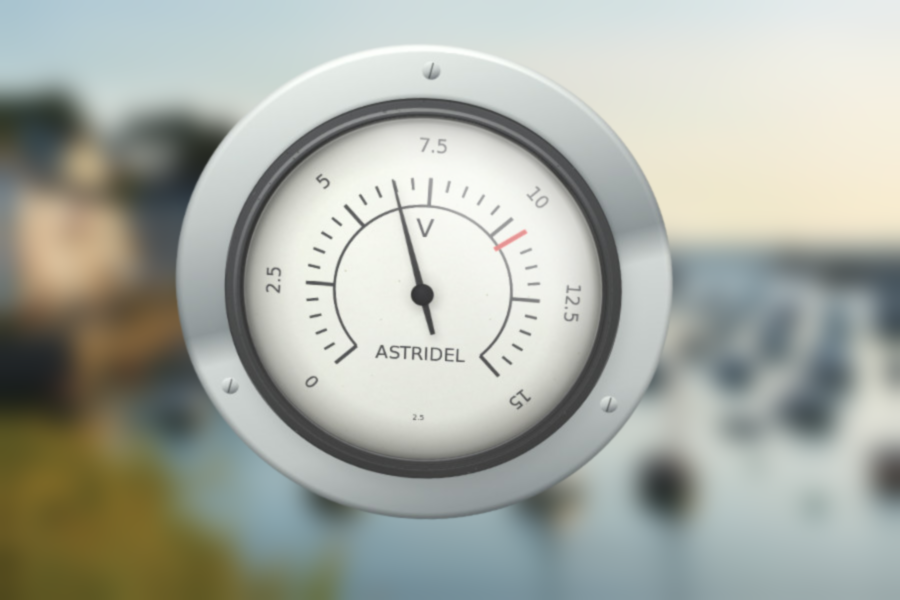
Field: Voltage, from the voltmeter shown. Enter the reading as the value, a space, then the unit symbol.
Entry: 6.5 V
